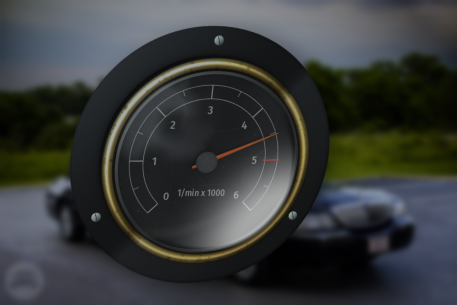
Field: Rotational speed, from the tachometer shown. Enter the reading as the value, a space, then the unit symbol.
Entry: 4500 rpm
